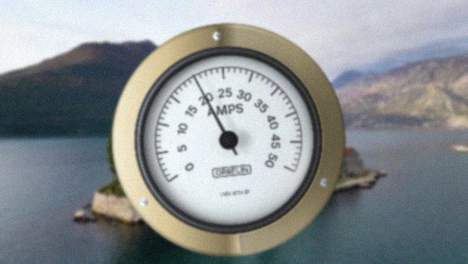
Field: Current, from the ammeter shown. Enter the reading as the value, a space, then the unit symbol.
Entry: 20 A
